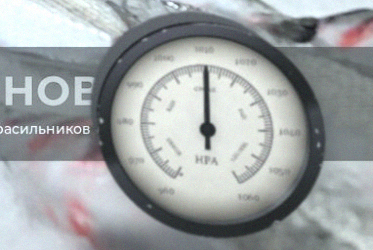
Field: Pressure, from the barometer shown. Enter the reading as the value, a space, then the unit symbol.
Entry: 1010 hPa
